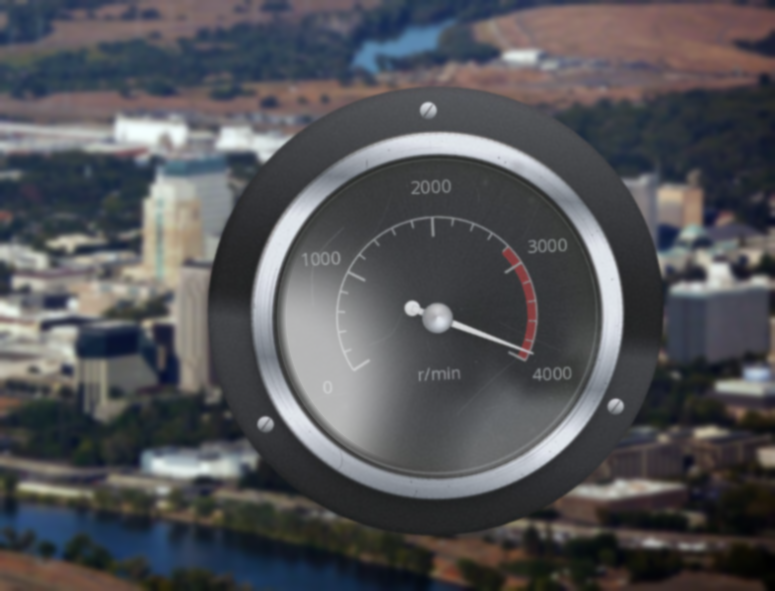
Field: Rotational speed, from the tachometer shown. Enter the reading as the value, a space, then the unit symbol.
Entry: 3900 rpm
